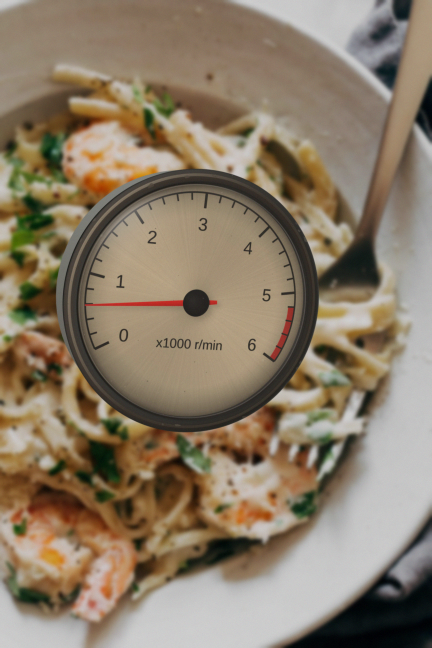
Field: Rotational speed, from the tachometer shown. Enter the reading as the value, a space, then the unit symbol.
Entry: 600 rpm
